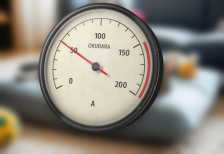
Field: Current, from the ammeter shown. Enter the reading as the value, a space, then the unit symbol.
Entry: 50 A
